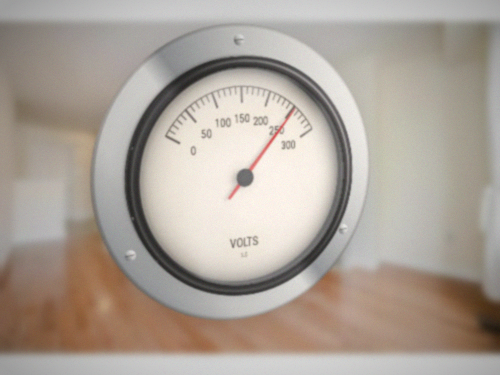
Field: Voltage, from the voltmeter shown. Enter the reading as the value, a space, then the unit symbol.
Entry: 250 V
